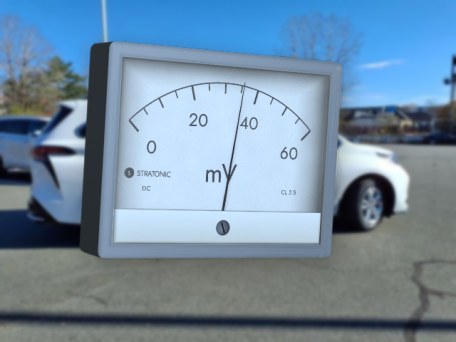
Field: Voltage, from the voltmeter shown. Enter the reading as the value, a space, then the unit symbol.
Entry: 35 mV
